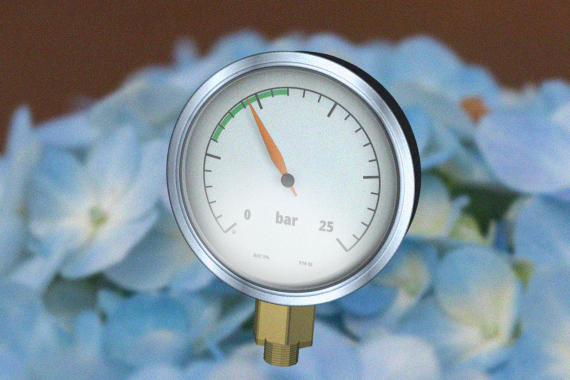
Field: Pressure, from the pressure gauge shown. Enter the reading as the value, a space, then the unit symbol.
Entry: 9.5 bar
